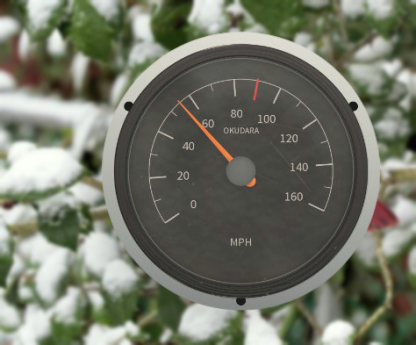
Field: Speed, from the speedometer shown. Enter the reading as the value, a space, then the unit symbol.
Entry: 55 mph
